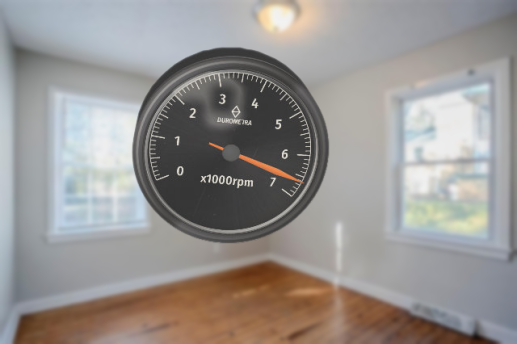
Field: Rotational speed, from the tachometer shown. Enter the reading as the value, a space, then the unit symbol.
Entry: 6600 rpm
